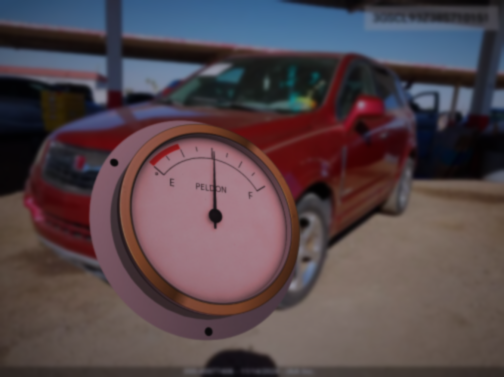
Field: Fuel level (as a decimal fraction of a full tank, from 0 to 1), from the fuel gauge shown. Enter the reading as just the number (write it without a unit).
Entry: 0.5
